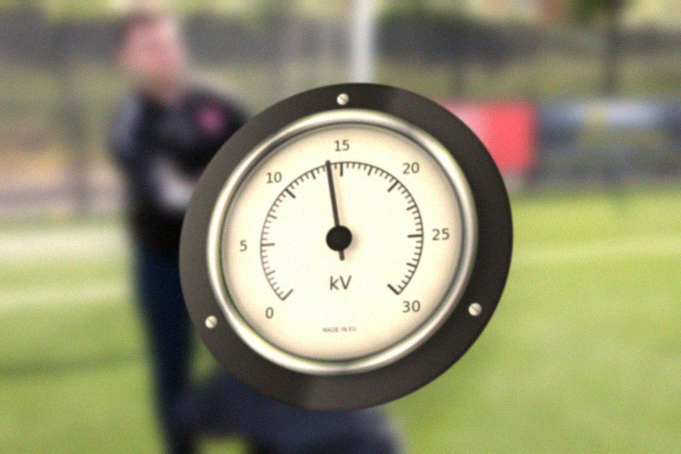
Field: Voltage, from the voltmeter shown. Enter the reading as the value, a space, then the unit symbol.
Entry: 14 kV
